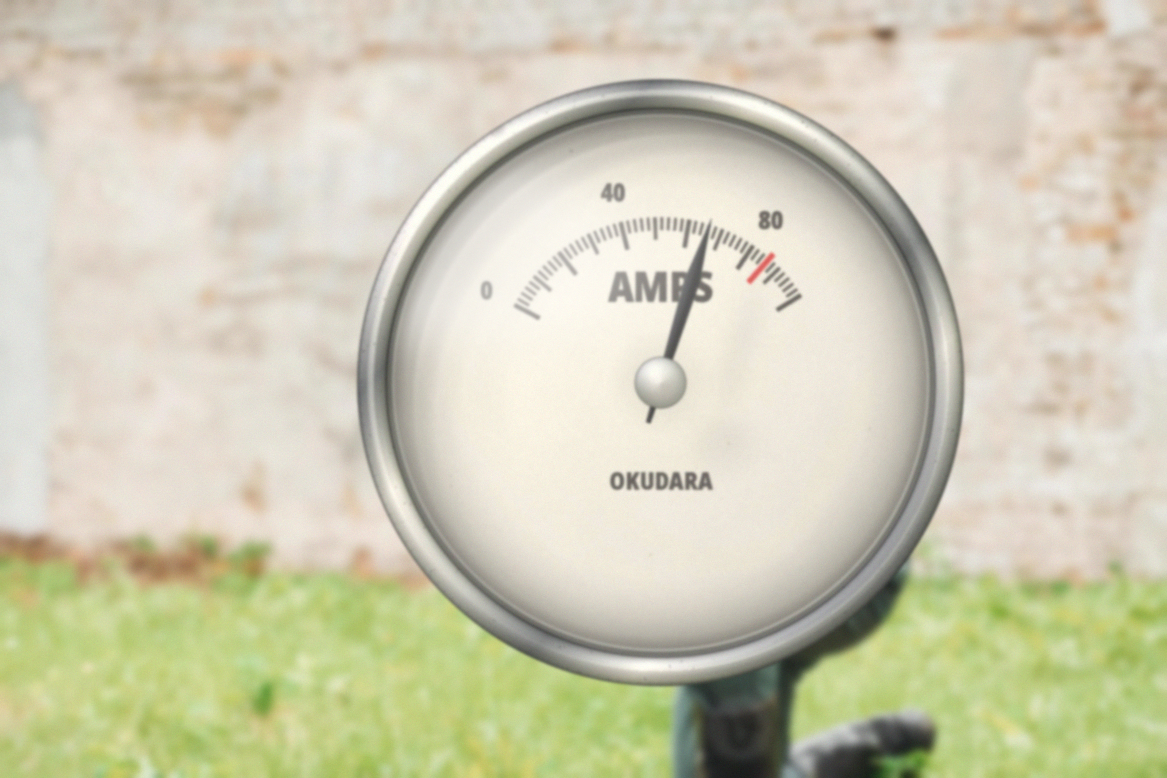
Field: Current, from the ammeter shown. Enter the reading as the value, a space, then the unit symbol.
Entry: 66 A
